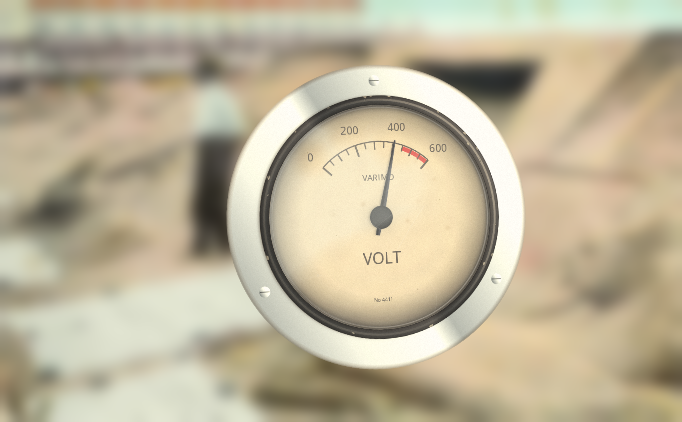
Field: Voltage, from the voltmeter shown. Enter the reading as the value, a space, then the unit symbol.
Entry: 400 V
